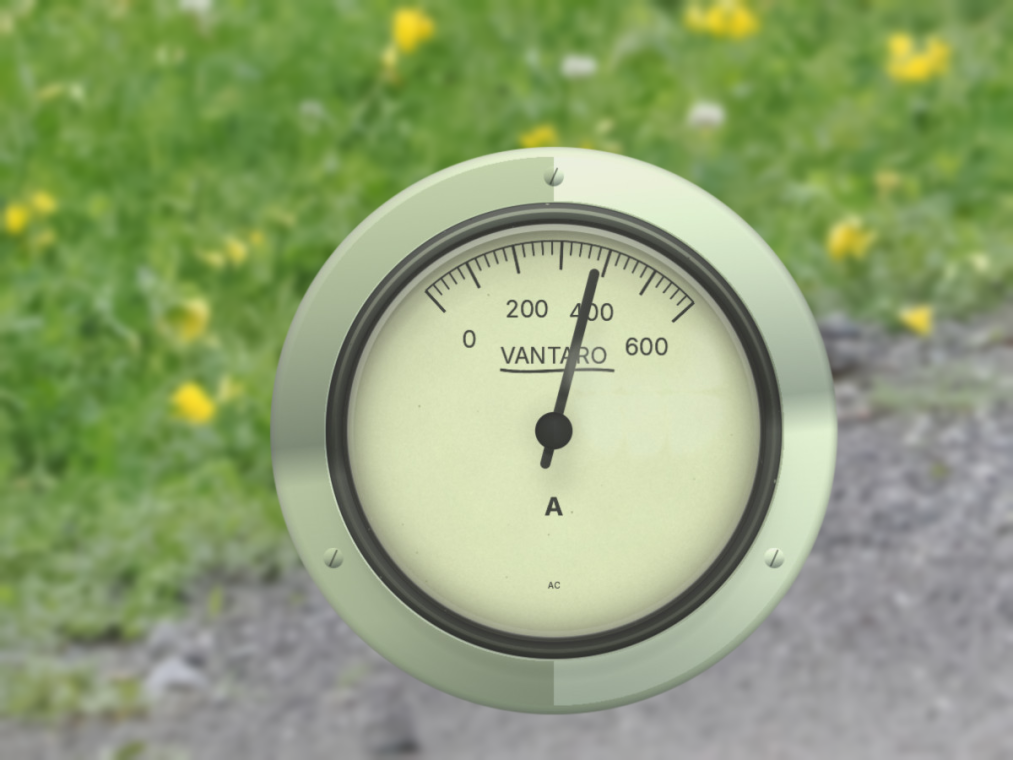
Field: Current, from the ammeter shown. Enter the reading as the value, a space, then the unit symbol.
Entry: 380 A
